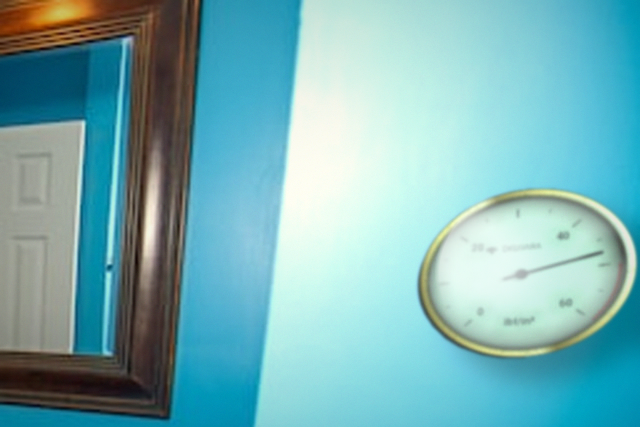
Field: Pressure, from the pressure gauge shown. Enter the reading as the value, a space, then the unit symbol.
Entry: 47.5 psi
